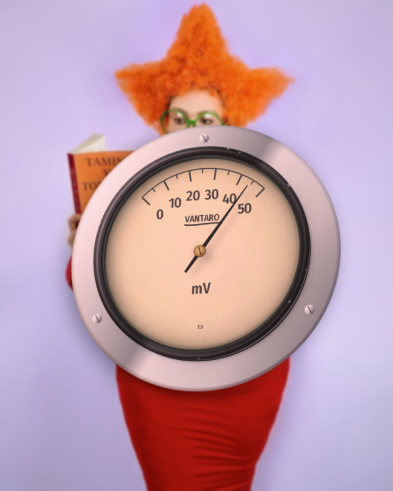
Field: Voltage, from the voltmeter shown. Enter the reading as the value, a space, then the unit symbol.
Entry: 45 mV
